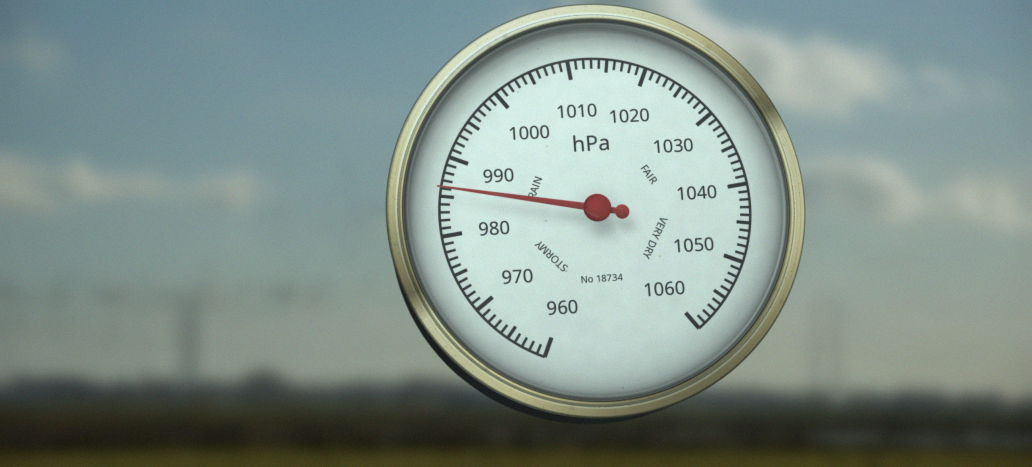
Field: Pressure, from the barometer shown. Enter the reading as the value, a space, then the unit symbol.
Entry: 986 hPa
